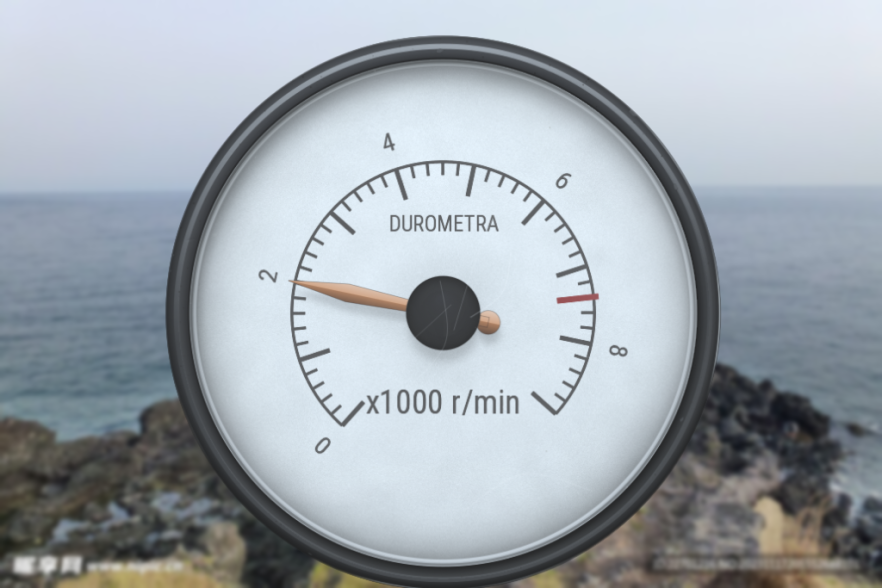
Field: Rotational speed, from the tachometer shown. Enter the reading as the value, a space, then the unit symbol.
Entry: 2000 rpm
